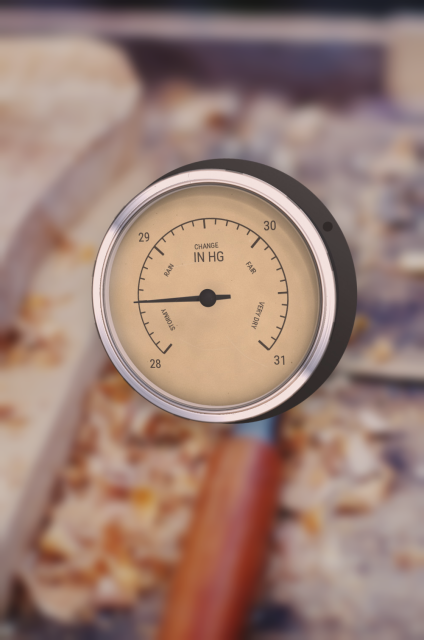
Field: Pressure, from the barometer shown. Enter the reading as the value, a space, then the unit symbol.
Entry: 28.5 inHg
